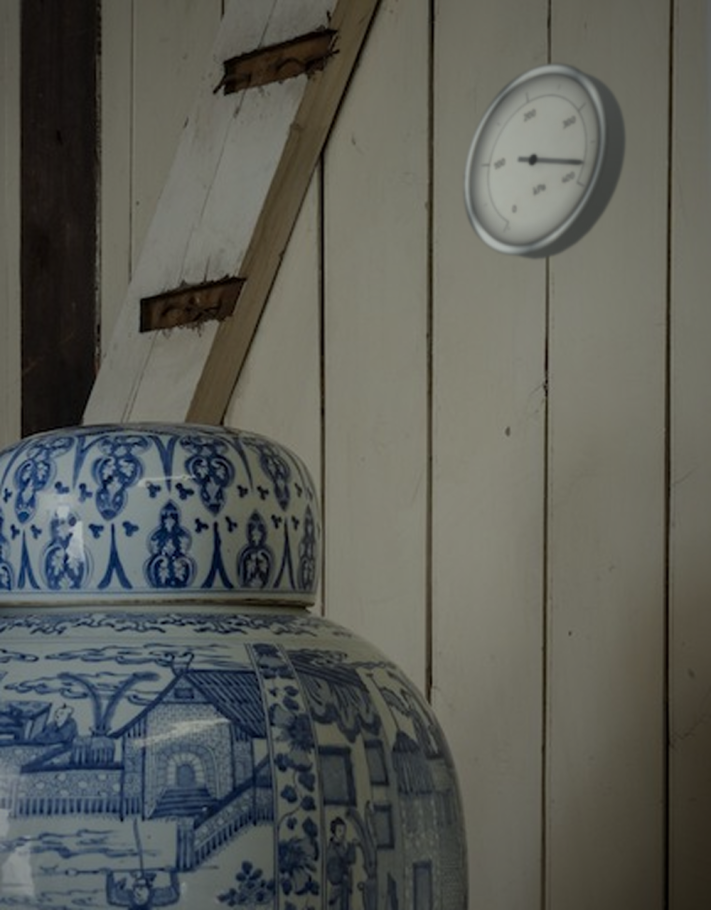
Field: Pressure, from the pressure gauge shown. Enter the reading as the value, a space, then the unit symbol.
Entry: 375 kPa
